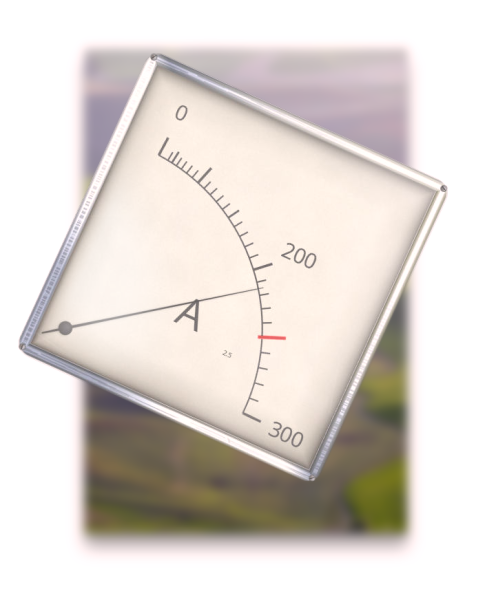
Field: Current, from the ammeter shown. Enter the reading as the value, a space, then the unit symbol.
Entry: 215 A
